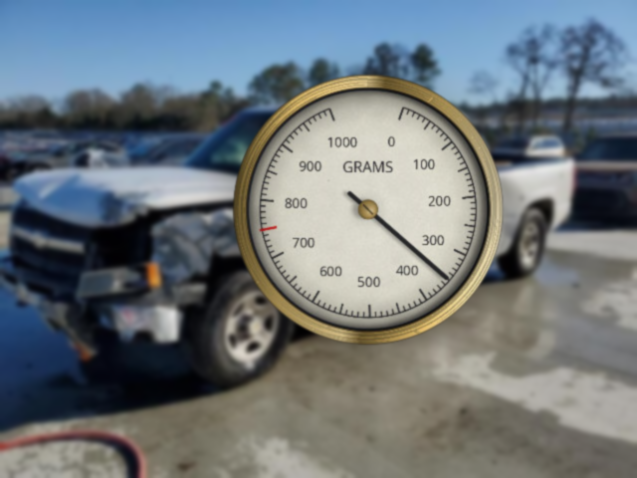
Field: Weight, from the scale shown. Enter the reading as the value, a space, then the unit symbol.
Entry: 350 g
